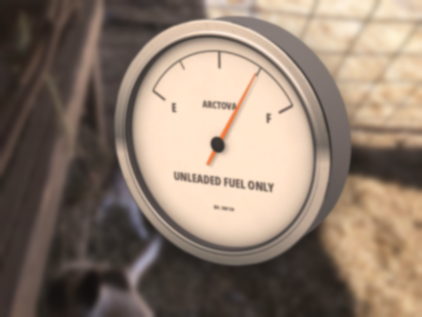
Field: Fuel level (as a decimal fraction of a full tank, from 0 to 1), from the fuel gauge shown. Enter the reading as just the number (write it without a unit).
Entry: 0.75
